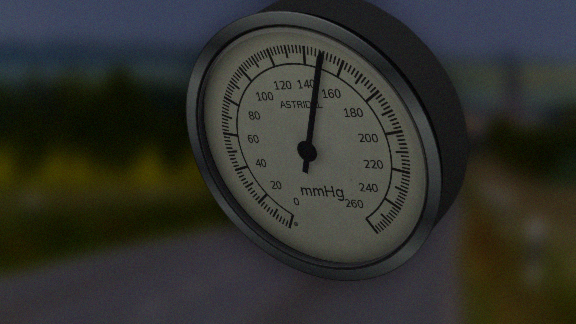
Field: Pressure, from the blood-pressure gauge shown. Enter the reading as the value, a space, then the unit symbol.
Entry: 150 mmHg
